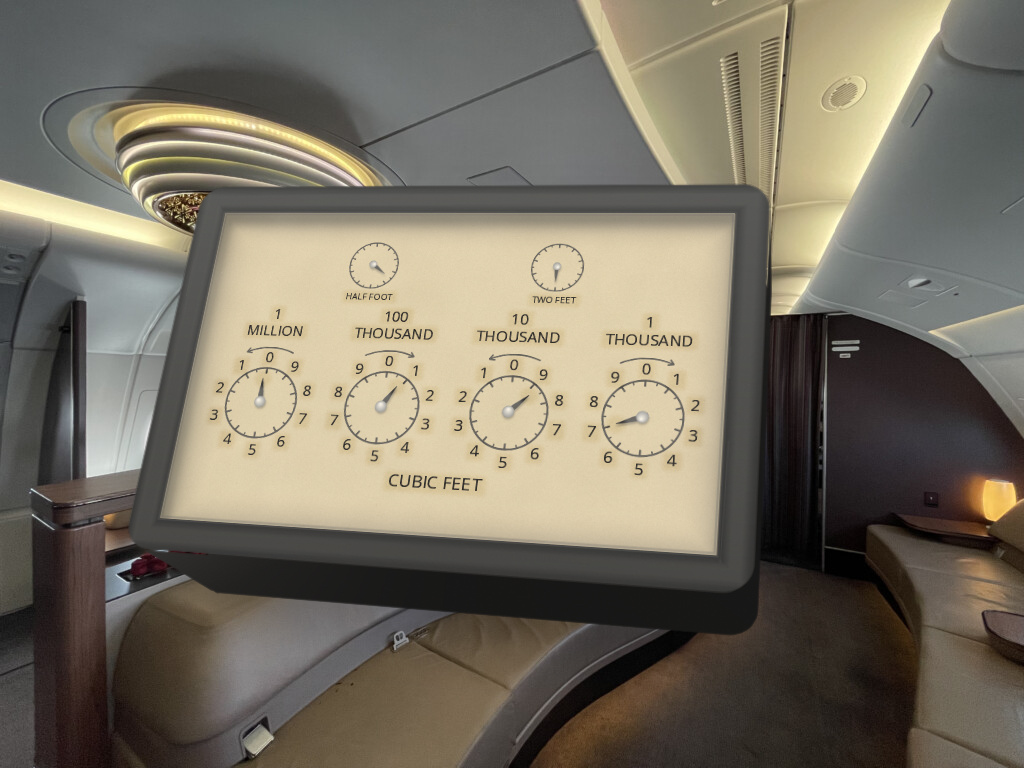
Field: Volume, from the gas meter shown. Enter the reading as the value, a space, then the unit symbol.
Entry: 8700 ft³
